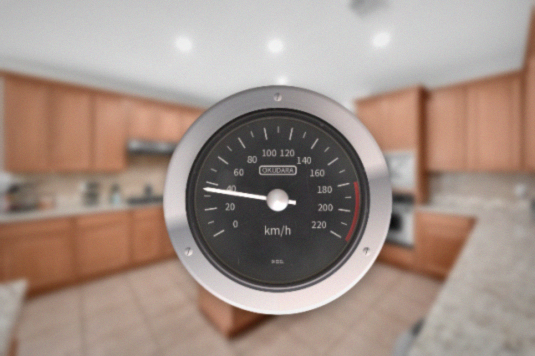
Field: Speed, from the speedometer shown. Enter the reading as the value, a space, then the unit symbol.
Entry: 35 km/h
